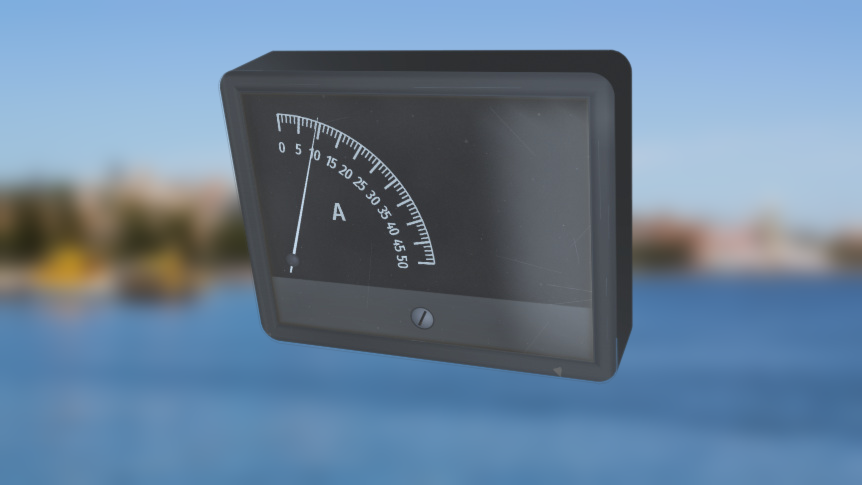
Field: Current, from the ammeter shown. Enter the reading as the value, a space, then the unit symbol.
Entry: 10 A
